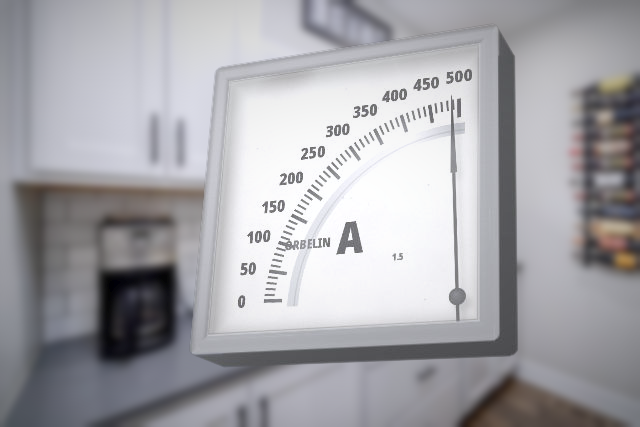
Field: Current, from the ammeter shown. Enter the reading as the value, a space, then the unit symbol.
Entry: 490 A
